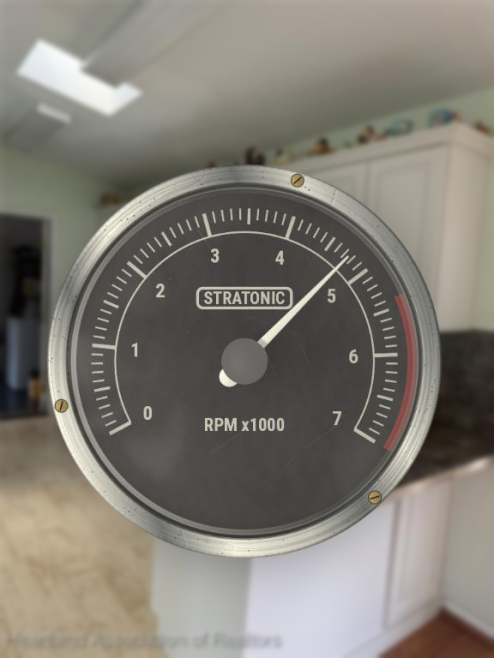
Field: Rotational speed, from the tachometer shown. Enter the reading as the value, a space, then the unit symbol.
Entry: 4750 rpm
